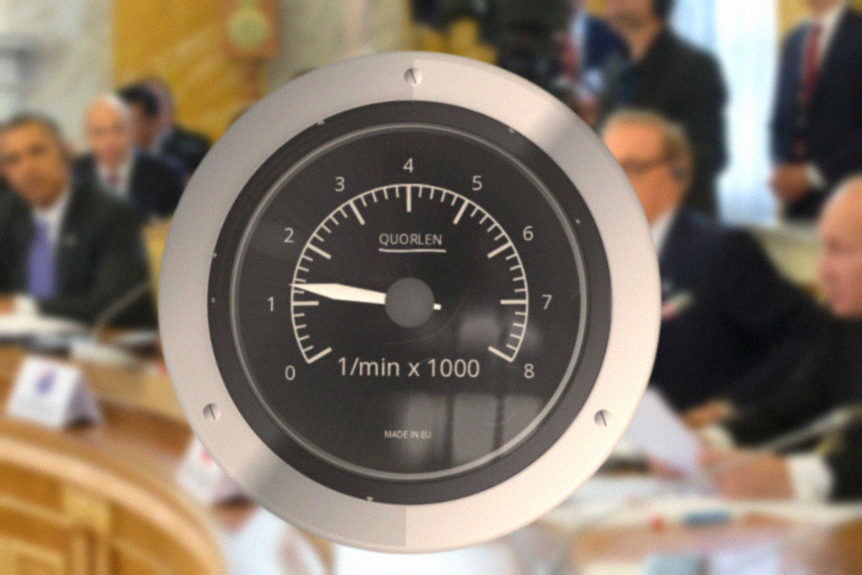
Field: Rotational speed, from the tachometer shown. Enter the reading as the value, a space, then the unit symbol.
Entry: 1300 rpm
